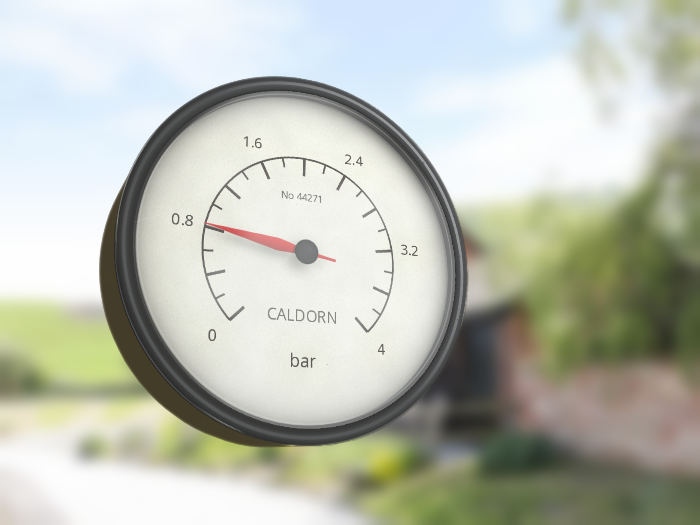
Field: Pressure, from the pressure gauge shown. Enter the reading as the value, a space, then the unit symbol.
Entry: 0.8 bar
